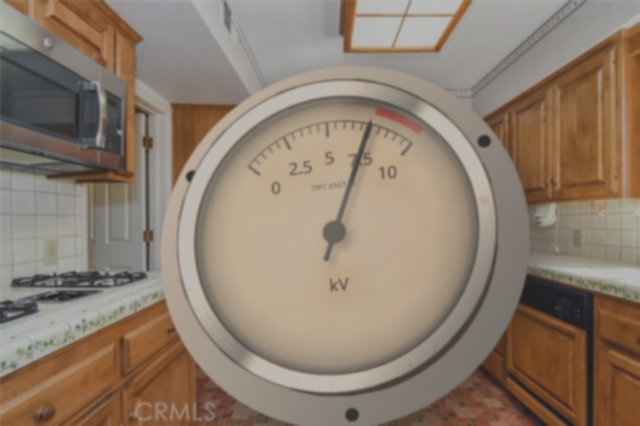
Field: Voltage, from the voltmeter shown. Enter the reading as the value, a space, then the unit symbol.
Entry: 7.5 kV
